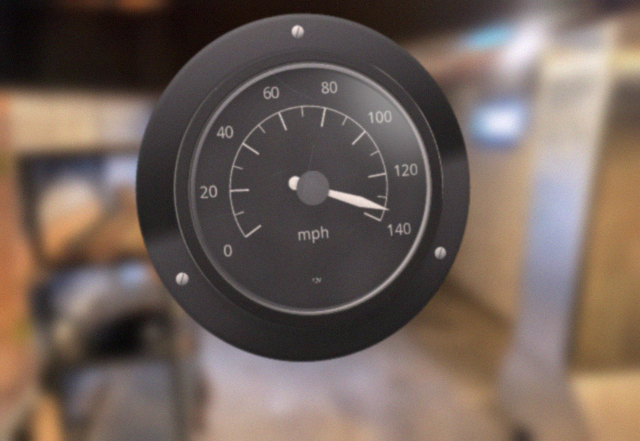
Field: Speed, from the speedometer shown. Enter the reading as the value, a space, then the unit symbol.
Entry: 135 mph
